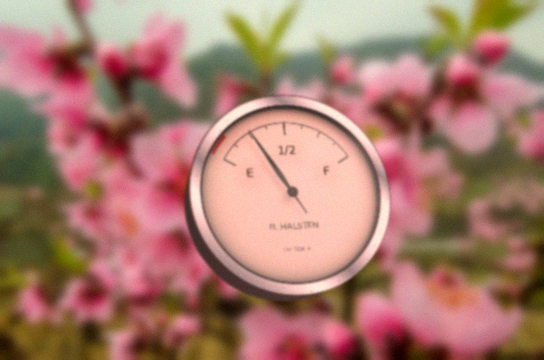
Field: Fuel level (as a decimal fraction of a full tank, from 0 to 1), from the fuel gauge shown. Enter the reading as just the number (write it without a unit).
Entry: 0.25
